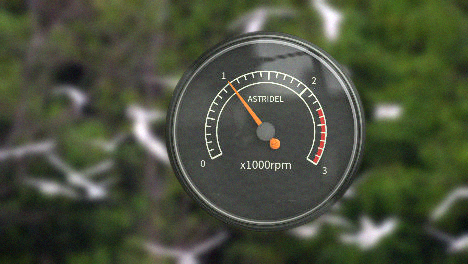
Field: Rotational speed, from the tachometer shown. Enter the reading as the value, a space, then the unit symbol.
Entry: 1000 rpm
